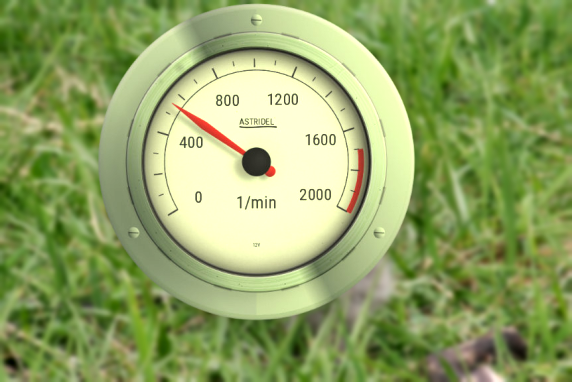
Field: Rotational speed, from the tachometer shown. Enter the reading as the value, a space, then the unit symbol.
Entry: 550 rpm
